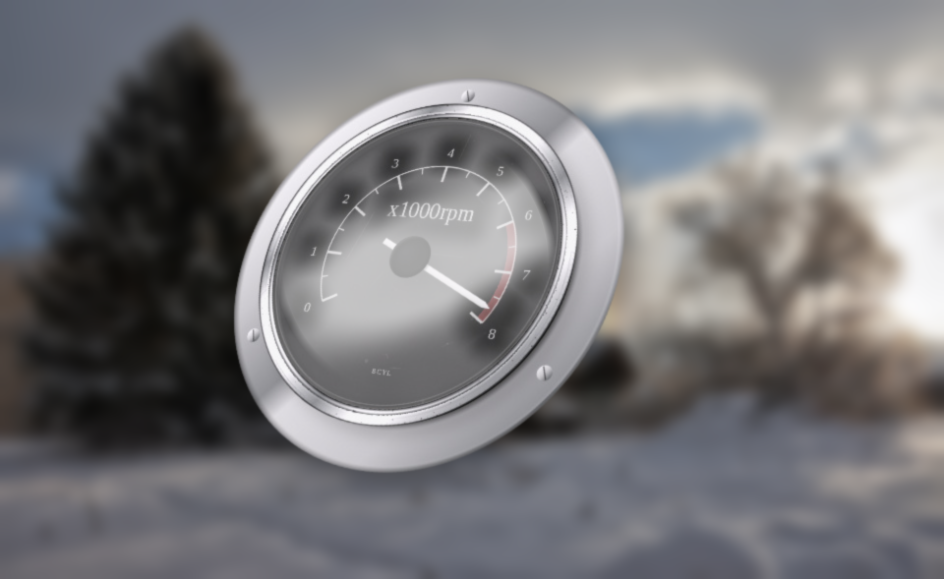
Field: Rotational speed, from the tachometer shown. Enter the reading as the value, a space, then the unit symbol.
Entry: 7750 rpm
